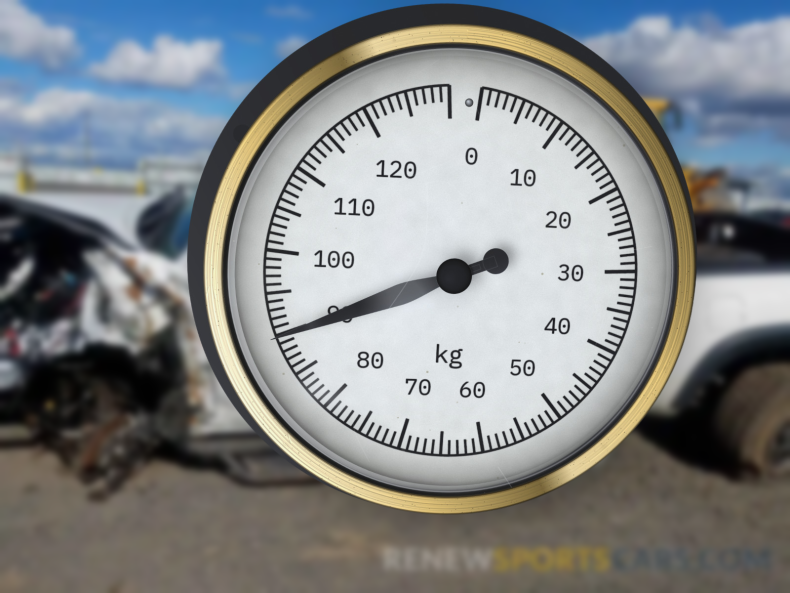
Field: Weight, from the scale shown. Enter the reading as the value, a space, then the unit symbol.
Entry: 90 kg
